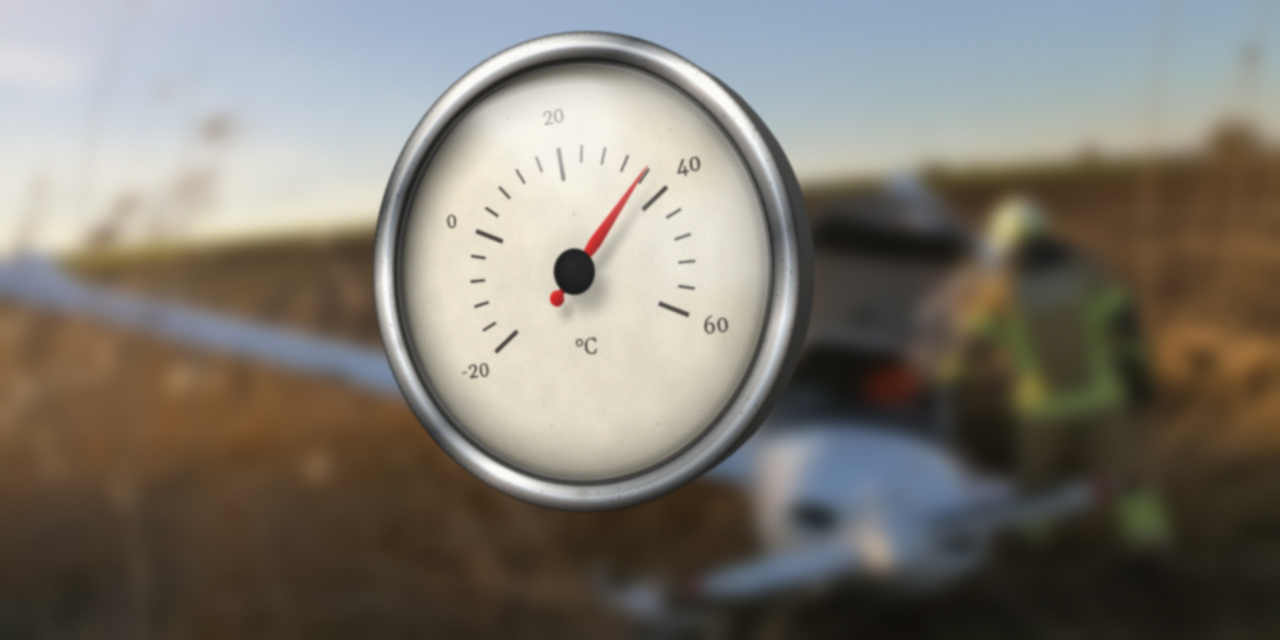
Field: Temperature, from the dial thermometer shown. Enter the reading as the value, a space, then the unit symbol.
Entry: 36 °C
